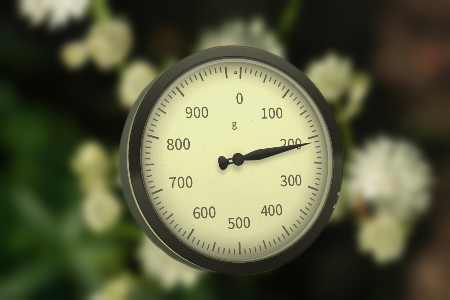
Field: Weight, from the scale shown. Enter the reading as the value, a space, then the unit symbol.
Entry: 210 g
